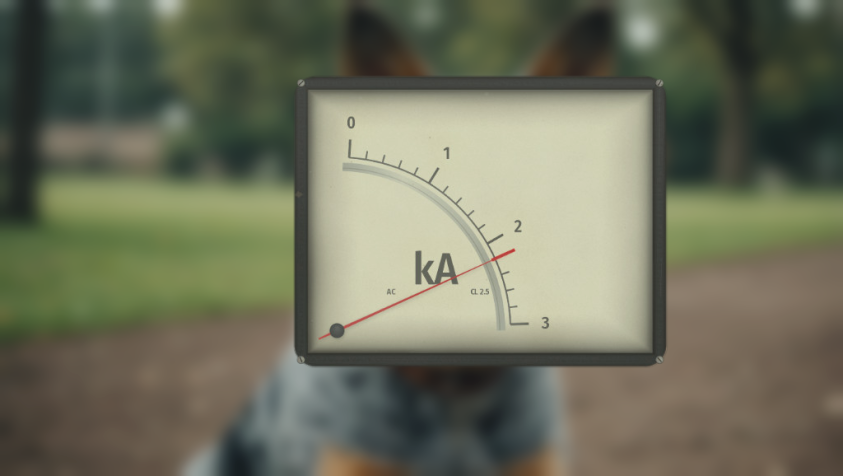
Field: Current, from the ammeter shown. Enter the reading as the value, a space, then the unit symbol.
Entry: 2.2 kA
